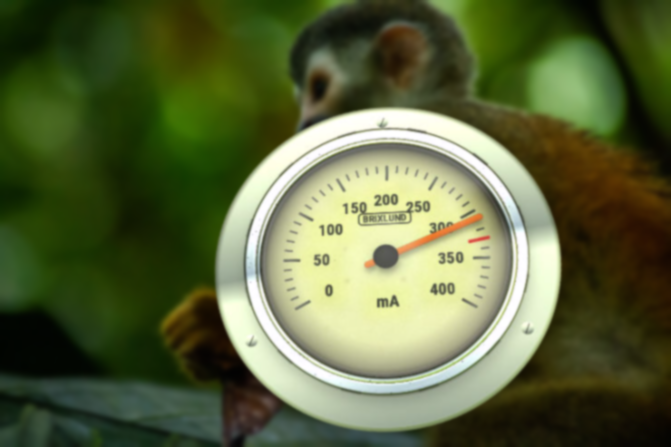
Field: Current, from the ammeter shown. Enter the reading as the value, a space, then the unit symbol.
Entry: 310 mA
